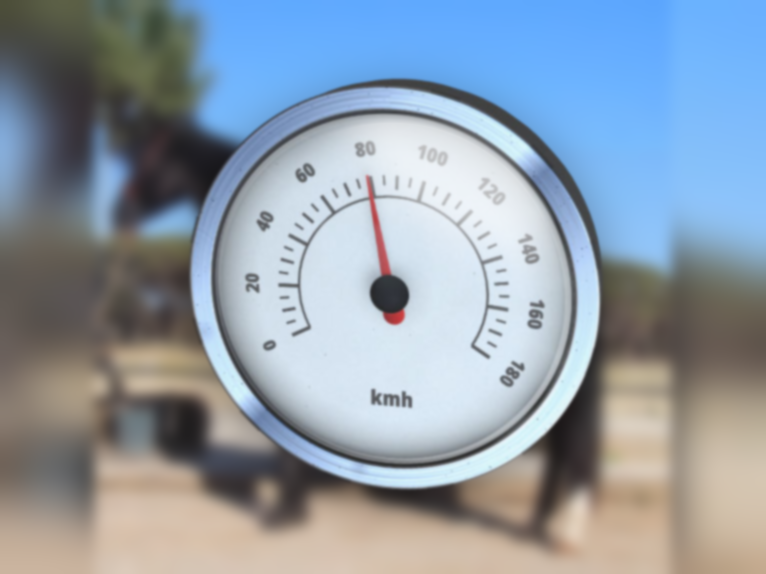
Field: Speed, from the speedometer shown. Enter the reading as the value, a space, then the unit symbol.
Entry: 80 km/h
